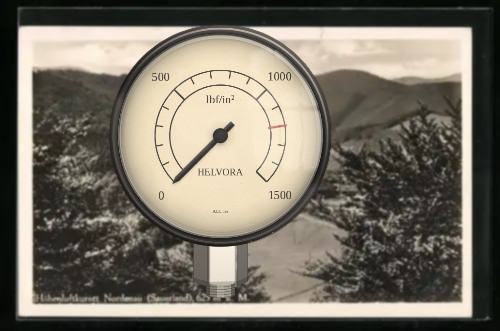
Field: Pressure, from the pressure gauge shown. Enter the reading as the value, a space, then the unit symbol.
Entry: 0 psi
